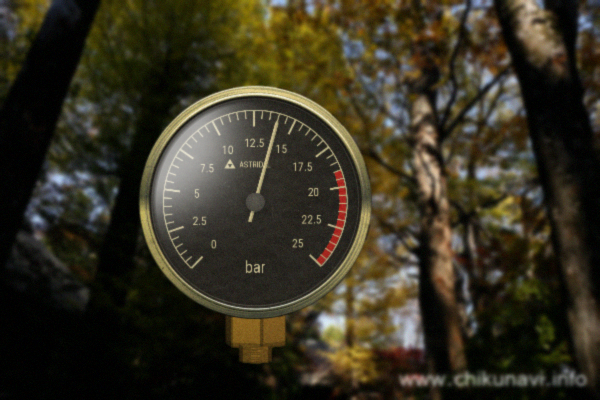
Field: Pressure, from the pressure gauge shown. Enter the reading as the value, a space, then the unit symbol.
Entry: 14 bar
